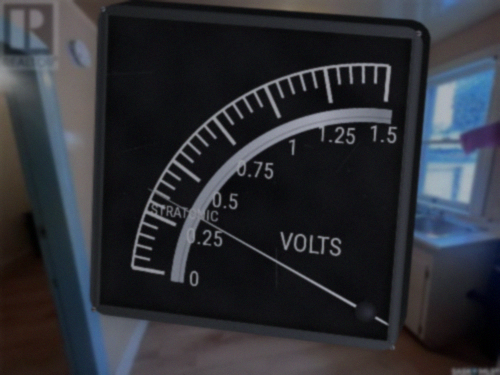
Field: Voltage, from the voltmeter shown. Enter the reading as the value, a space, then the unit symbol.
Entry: 0.35 V
